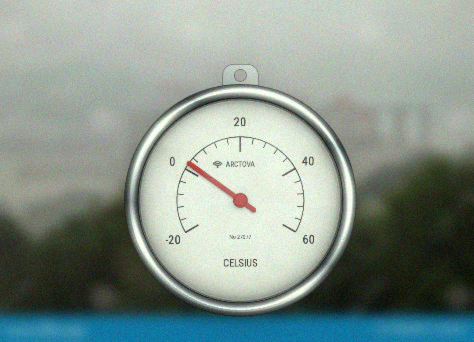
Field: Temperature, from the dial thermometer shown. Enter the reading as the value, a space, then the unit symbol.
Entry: 2 °C
